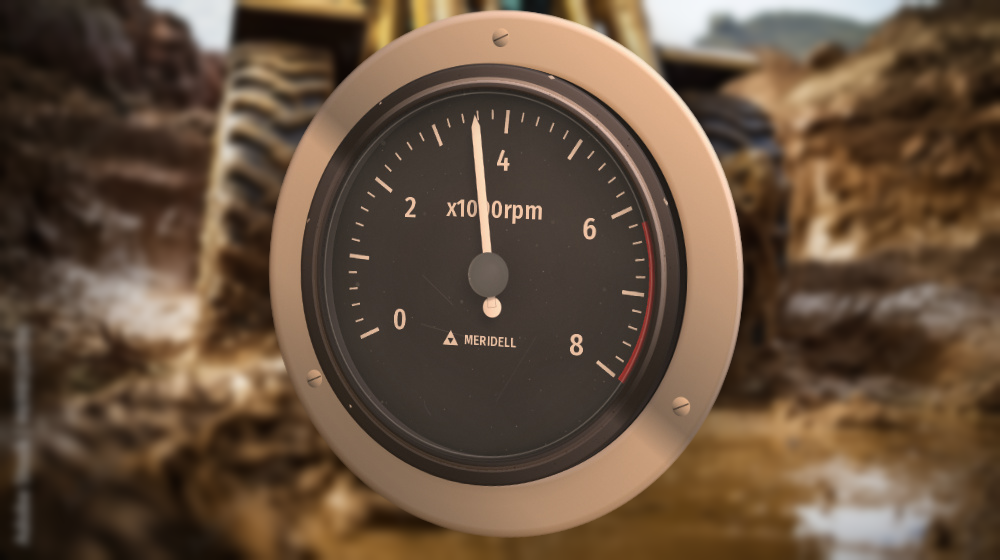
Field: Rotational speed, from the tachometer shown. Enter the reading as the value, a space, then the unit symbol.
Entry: 3600 rpm
